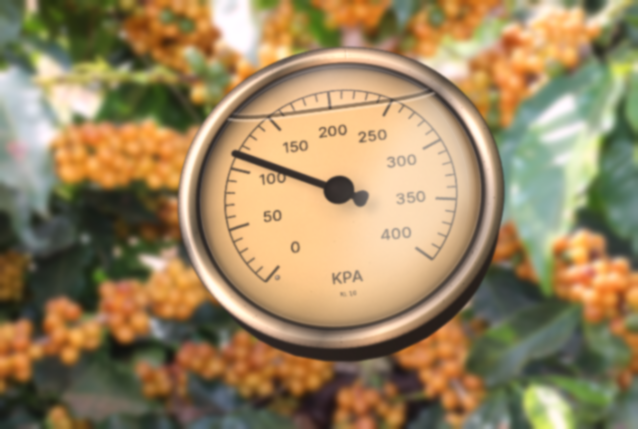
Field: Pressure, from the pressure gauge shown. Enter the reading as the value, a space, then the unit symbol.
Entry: 110 kPa
